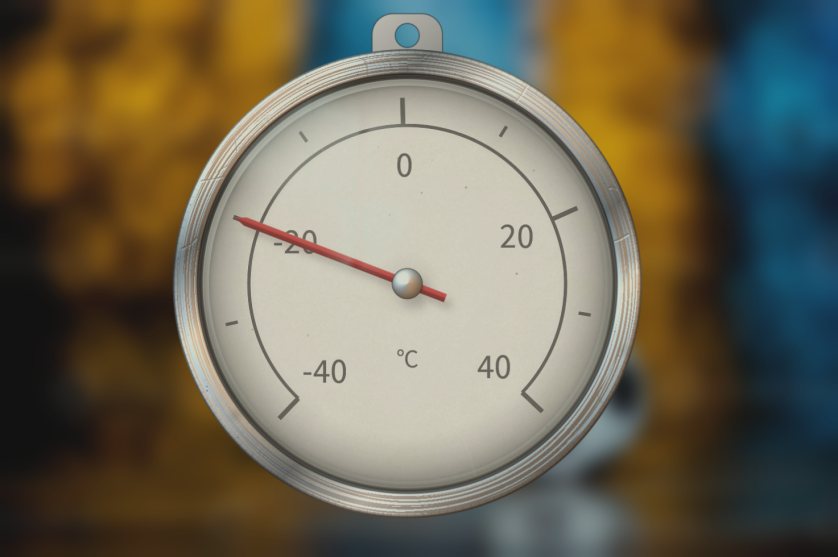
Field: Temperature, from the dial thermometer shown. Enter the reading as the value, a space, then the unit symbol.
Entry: -20 °C
